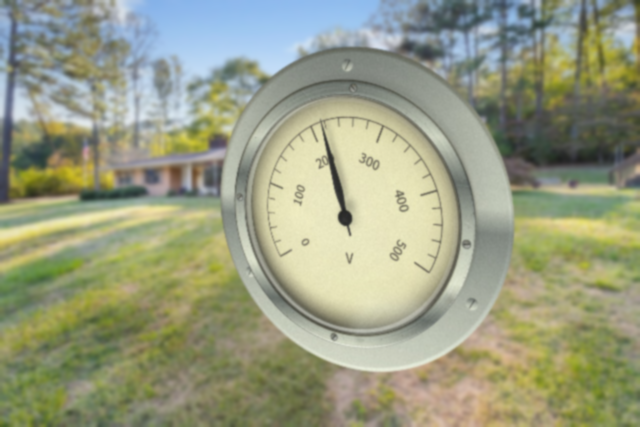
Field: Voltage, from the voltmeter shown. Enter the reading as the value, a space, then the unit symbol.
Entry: 220 V
